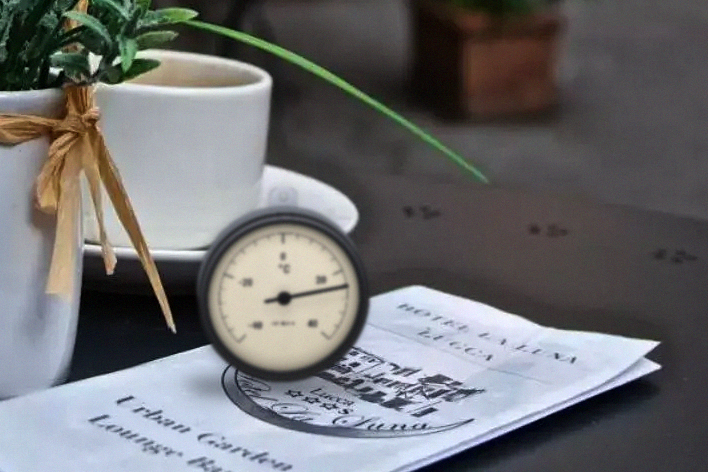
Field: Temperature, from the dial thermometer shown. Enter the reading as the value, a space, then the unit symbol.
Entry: 24 °C
